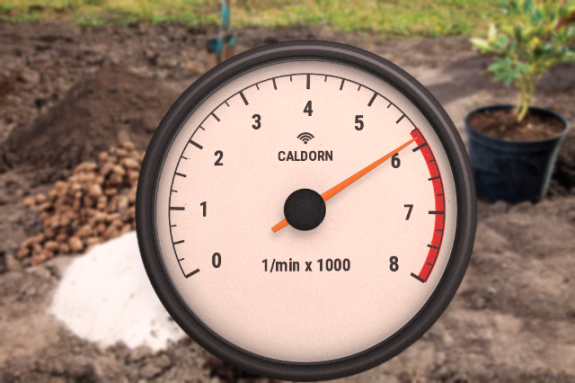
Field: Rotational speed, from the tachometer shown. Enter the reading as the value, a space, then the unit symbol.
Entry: 5875 rpm
